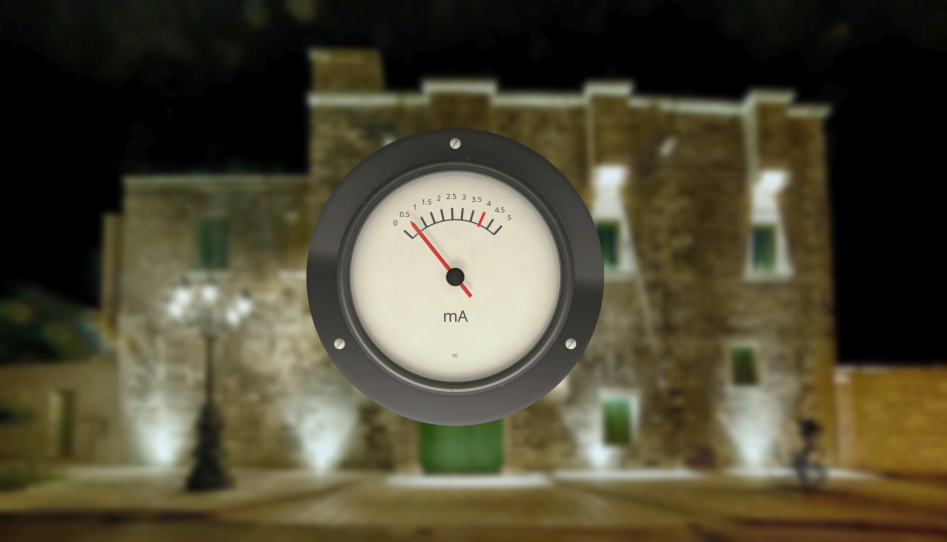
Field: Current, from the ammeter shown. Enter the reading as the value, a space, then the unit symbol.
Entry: 0.5 mA
